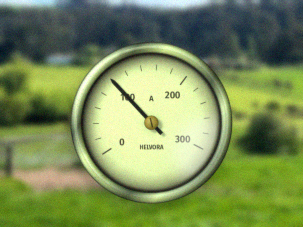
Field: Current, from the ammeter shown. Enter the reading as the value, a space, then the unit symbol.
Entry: 100 A
